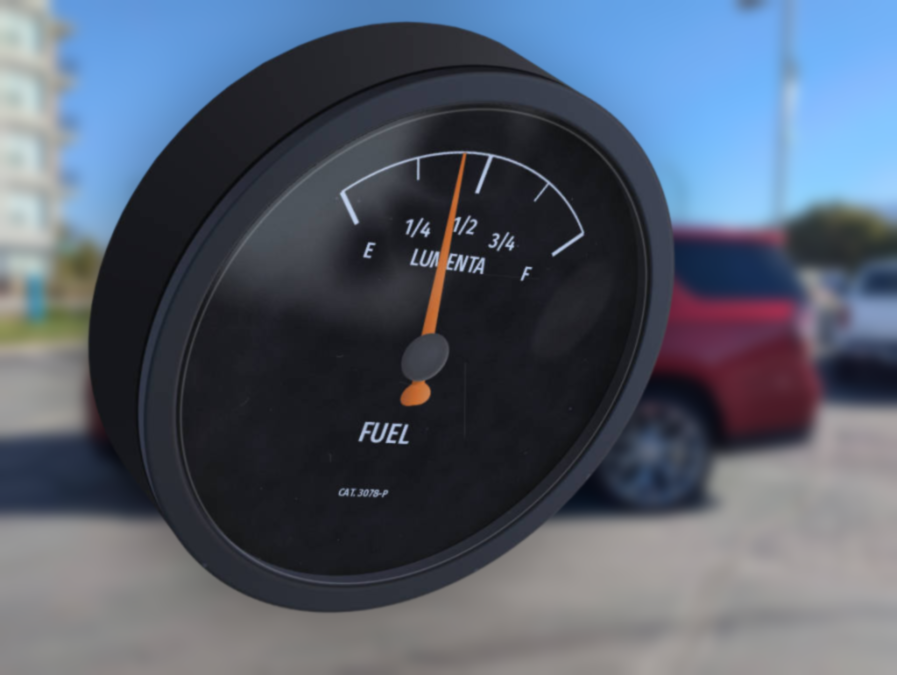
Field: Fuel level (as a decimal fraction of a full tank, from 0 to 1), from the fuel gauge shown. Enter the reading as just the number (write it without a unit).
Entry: 0.375
